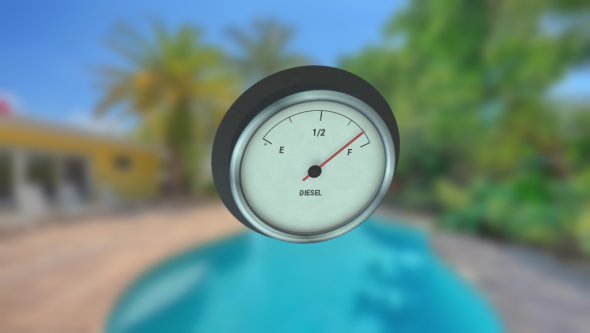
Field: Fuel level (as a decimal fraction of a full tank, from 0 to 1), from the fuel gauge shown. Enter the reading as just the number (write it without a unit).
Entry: 0.875
